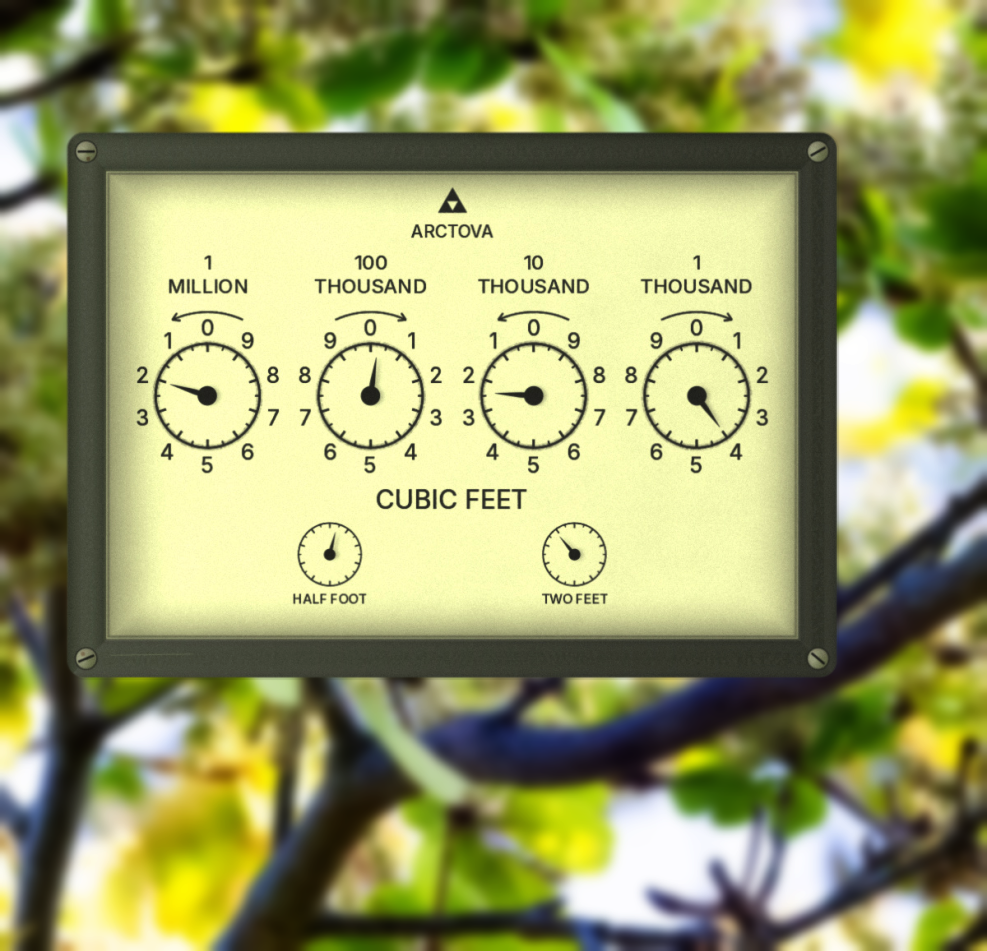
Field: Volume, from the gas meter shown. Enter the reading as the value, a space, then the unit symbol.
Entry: 202400 ft³
